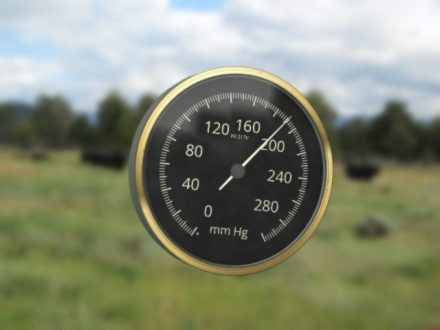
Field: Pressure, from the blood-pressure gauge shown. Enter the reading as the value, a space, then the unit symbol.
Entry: 190 mmHg
